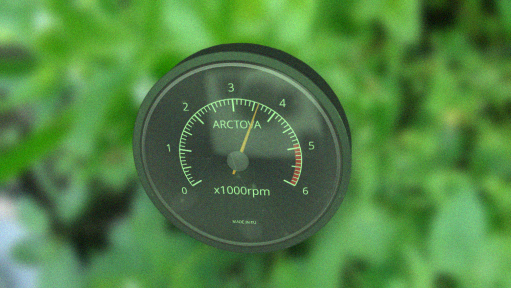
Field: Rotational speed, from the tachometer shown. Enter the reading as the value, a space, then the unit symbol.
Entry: 3600 rpm
